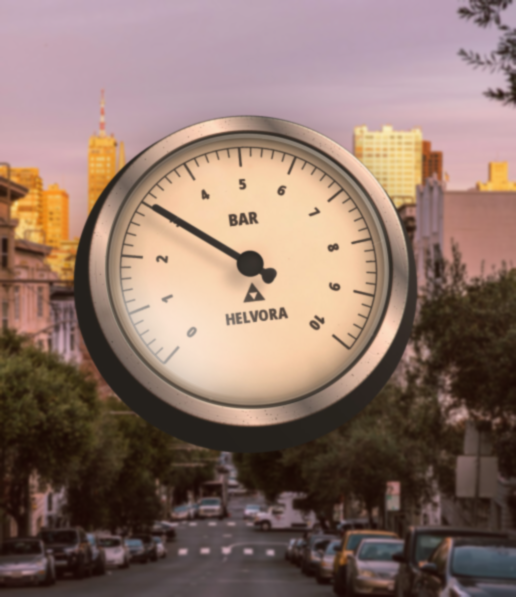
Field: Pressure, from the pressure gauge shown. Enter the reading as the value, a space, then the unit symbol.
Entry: 3 bar
